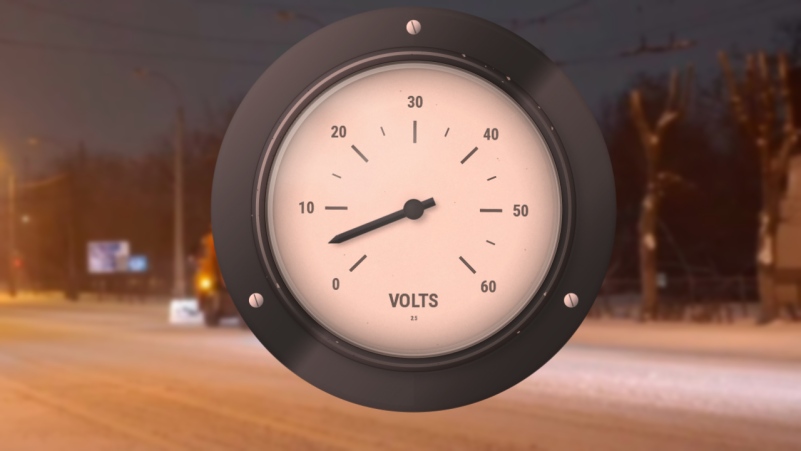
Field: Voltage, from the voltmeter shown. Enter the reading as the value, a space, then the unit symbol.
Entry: 5 V
